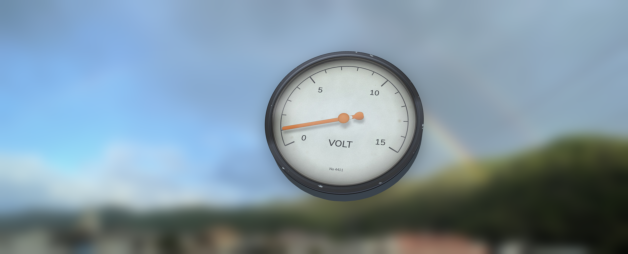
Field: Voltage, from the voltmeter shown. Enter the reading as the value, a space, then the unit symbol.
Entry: 1 V
